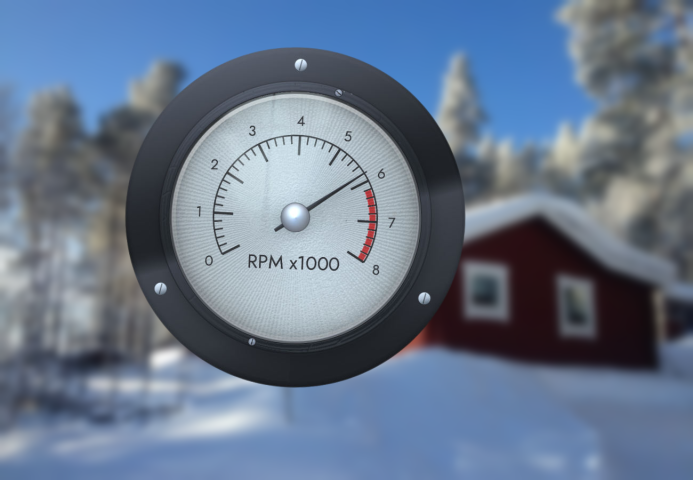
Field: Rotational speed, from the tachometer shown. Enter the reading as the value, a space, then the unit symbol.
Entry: 5800 rpm
